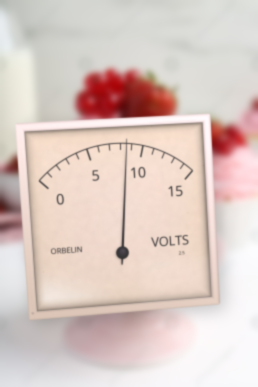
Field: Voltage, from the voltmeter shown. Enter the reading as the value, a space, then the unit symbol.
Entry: 8.5 V
